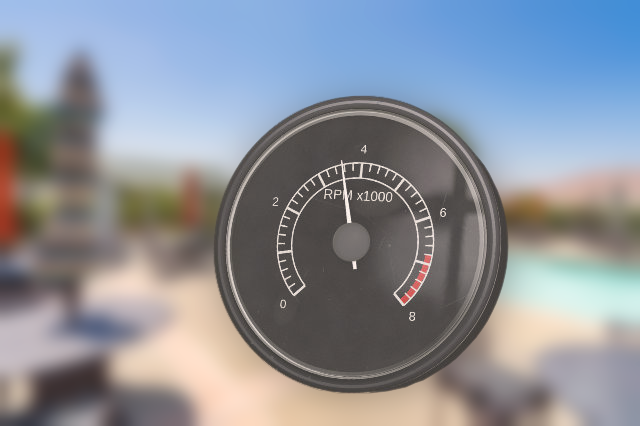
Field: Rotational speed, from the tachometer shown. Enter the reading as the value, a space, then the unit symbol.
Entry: 3600 rpm
